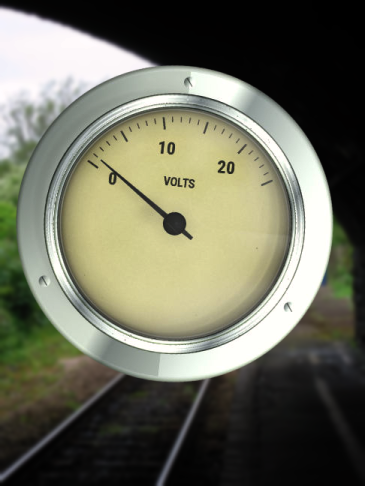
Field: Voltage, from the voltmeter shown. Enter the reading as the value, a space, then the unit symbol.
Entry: 1 V
